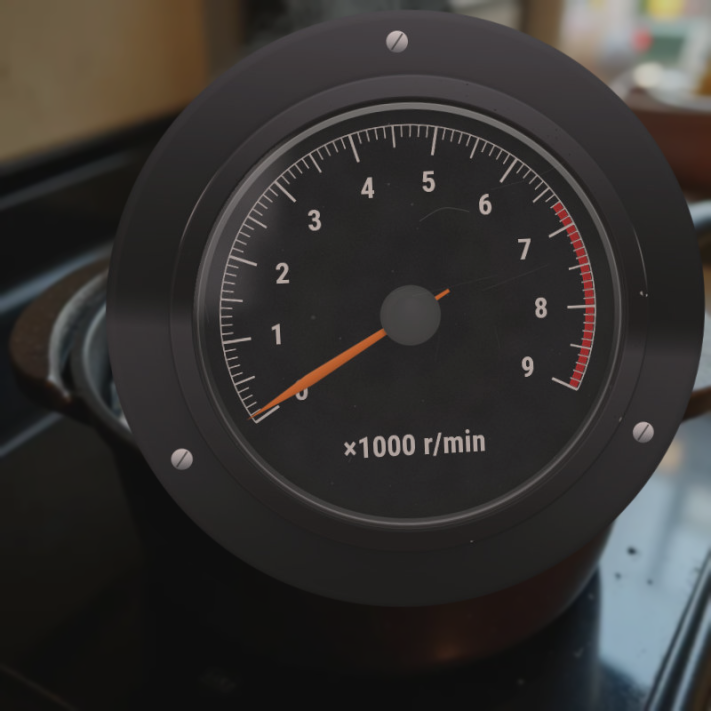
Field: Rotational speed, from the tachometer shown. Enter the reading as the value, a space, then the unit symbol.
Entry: 100 rpm
